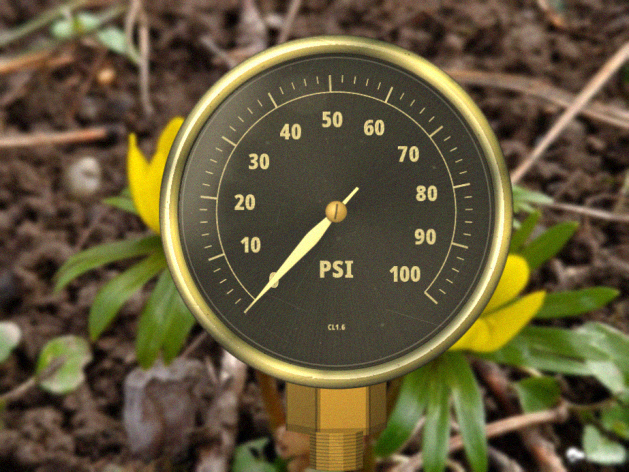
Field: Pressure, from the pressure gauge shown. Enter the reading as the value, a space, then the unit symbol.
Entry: 0 psi
